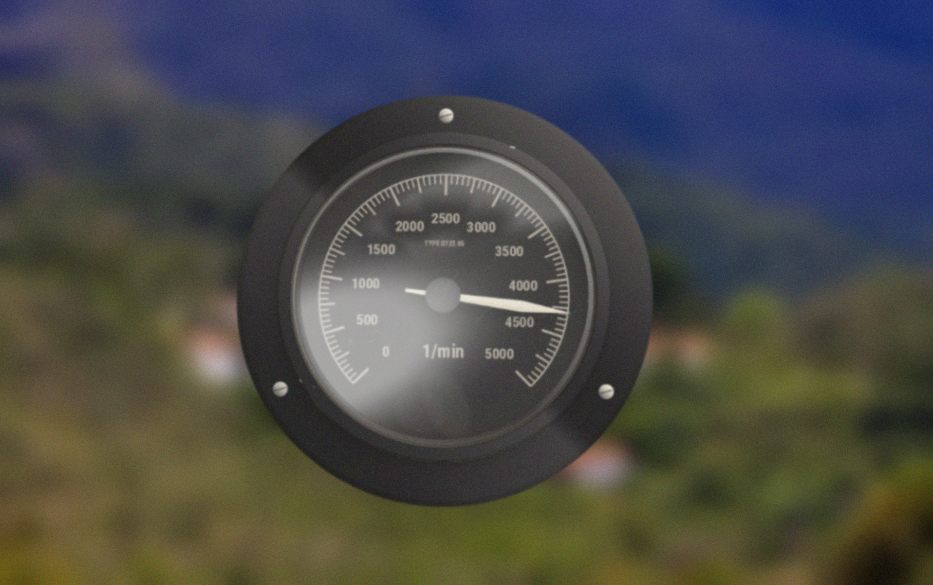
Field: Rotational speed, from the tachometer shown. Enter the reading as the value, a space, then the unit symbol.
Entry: 4300 rpm
